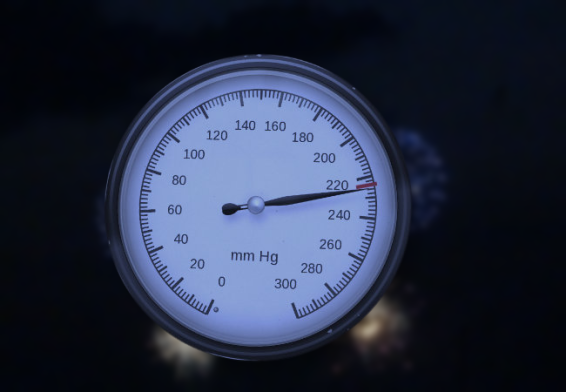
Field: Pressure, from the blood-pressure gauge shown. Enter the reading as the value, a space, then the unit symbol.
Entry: 226 mmHg
